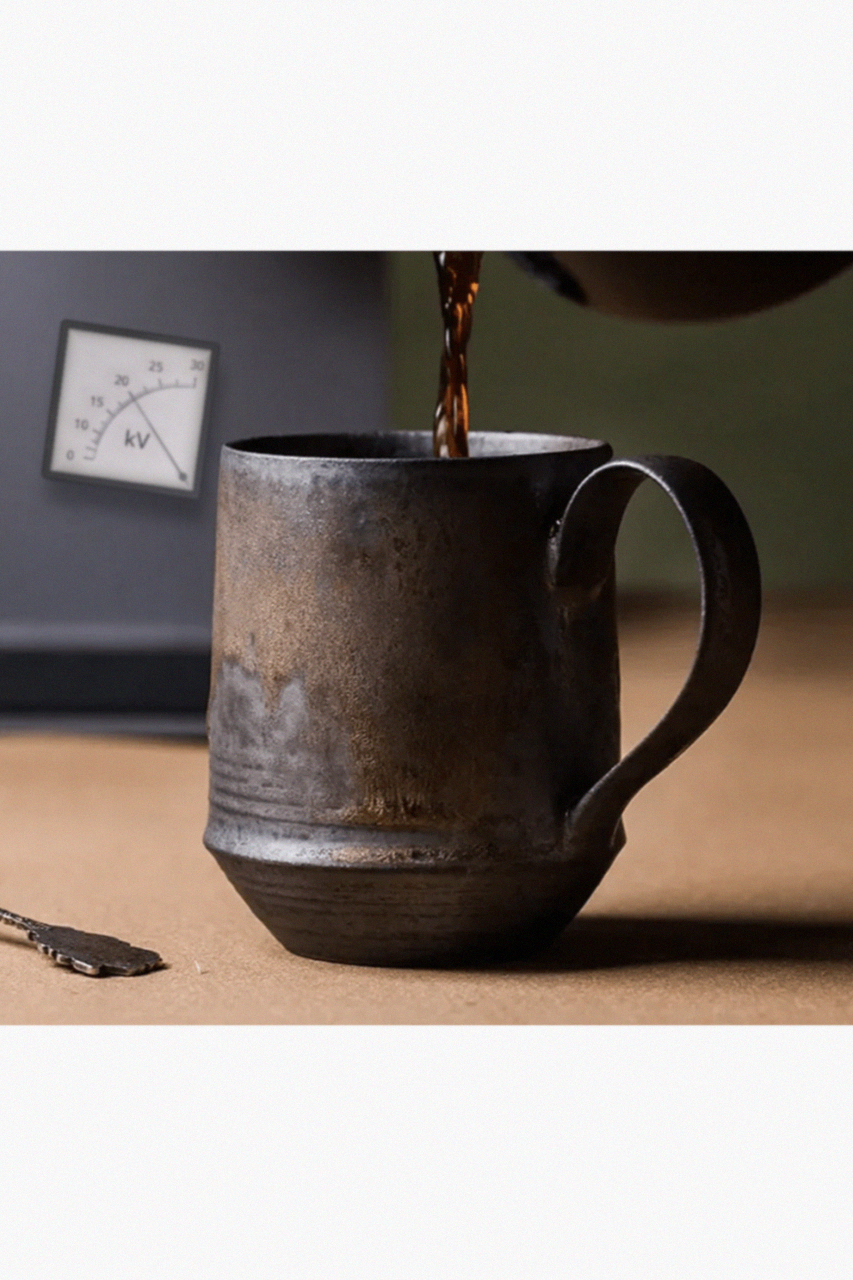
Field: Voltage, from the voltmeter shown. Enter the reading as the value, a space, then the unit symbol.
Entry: 20 kV
